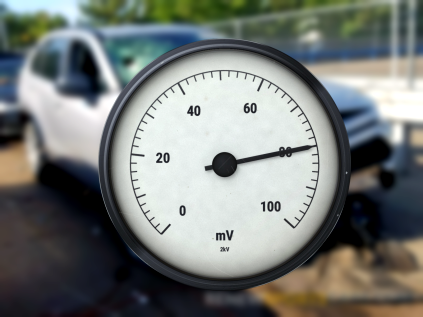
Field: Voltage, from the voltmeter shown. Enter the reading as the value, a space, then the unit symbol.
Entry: 80 mV
